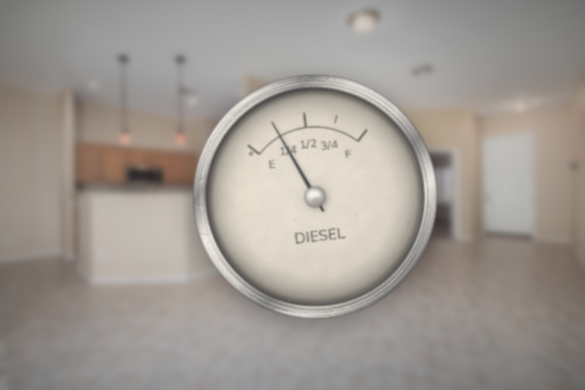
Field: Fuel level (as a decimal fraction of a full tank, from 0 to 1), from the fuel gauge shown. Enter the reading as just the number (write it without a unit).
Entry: 0.25
